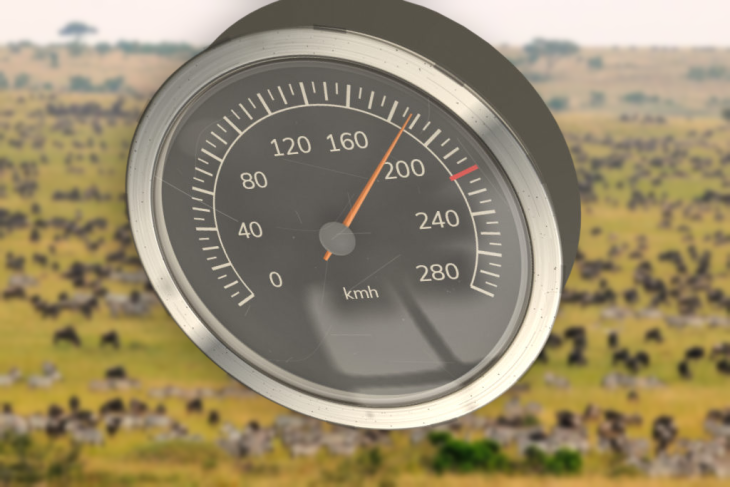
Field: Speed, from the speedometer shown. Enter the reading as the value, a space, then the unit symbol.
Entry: 187.5 km/h
